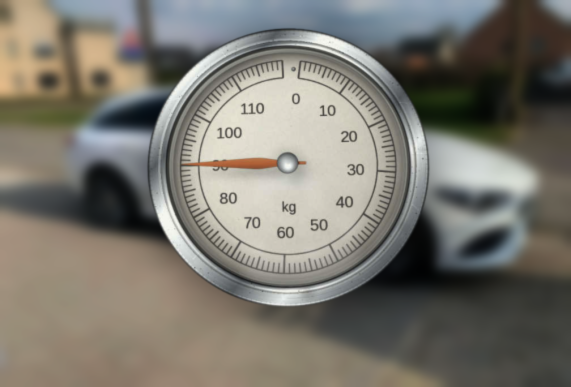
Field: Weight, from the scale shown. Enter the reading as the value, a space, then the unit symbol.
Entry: 90 kg
